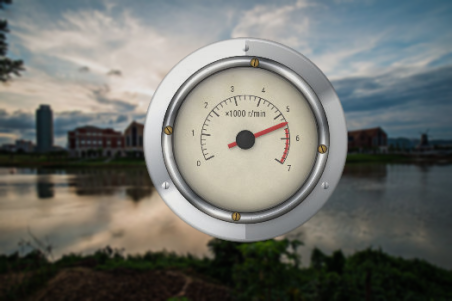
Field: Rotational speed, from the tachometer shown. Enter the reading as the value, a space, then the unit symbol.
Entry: 5400 rpm
